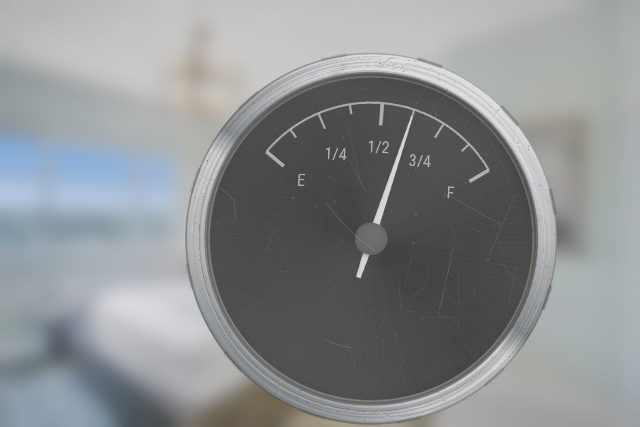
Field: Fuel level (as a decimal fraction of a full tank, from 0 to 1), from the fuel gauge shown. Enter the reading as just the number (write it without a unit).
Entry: 0.625
